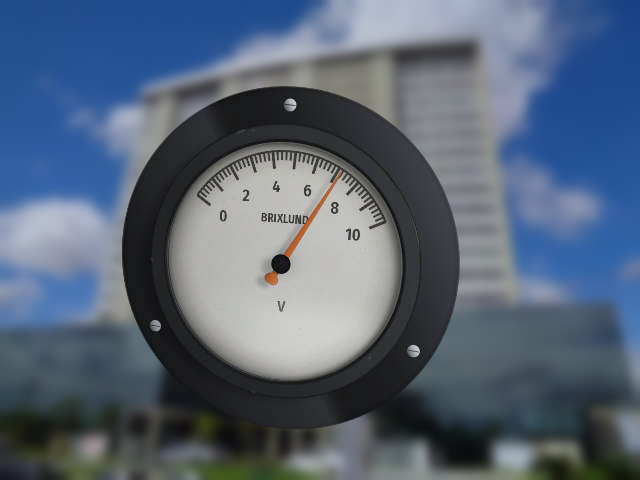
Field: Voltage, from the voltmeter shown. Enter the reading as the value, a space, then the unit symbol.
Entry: 7.2 V
